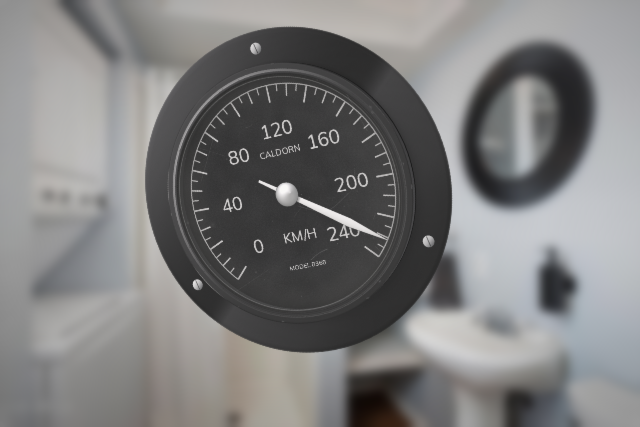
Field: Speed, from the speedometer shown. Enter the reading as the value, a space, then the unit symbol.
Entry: 230 km/h
